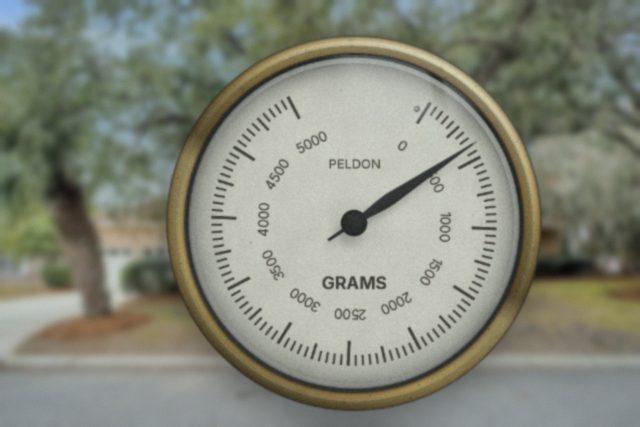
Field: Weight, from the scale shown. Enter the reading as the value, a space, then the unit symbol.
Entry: 400 g
